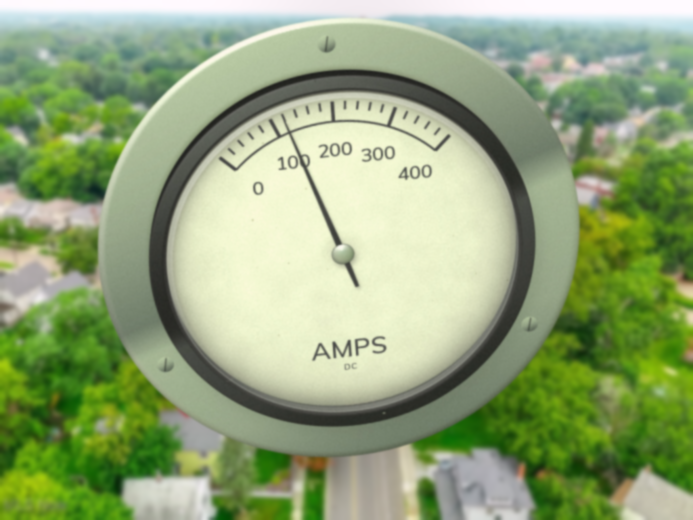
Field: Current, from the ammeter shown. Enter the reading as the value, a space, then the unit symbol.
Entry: 120 A
